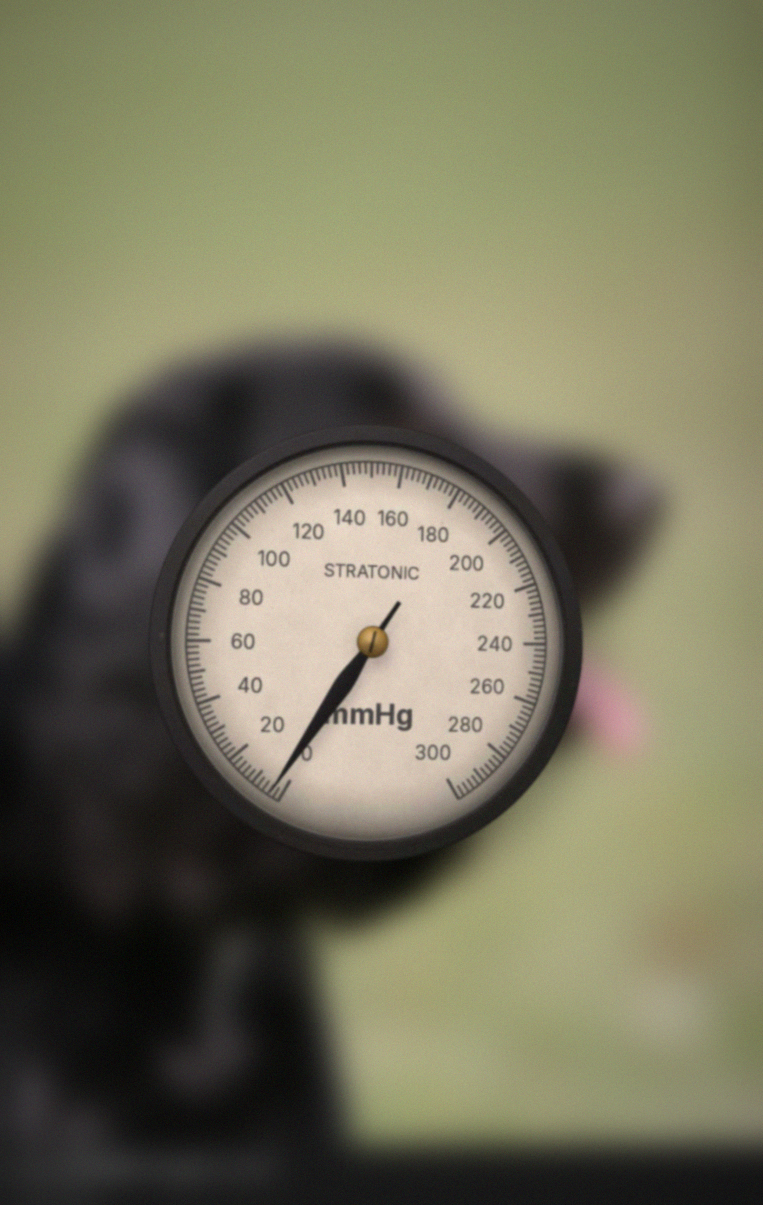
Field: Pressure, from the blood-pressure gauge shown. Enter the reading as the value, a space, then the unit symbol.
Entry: 4 mmHg
